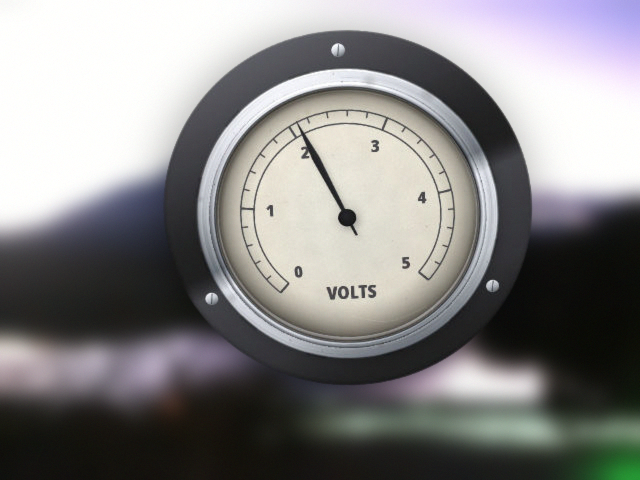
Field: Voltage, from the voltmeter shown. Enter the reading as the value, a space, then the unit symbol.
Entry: 2.1 V
